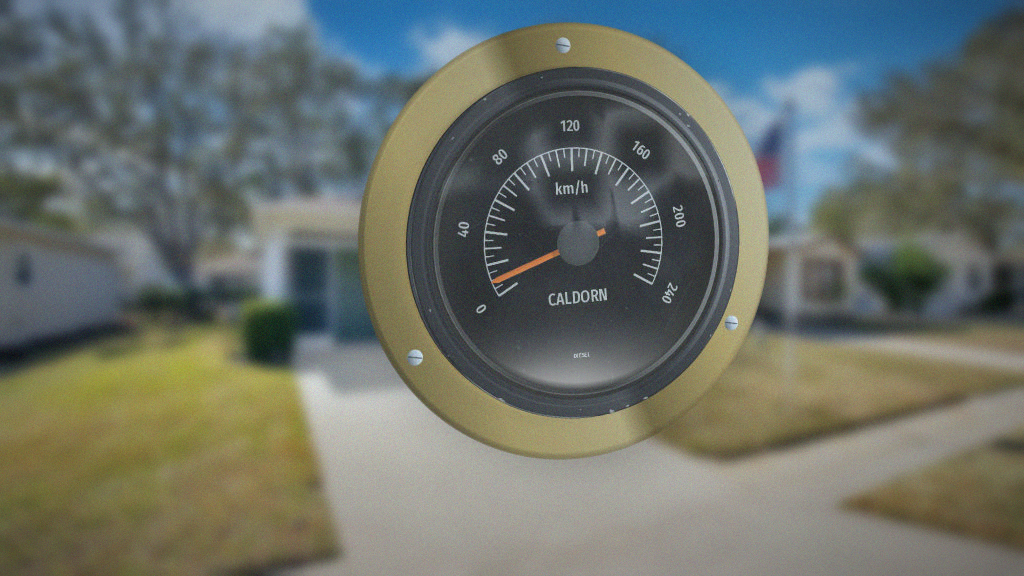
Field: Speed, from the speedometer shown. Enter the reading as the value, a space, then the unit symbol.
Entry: 10 km/h
